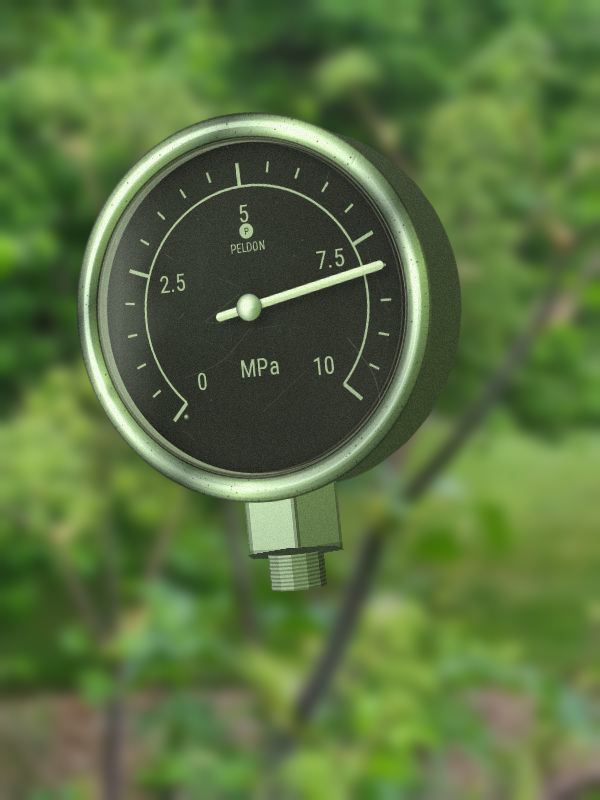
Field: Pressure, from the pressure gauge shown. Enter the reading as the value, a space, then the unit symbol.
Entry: 8 MPa
